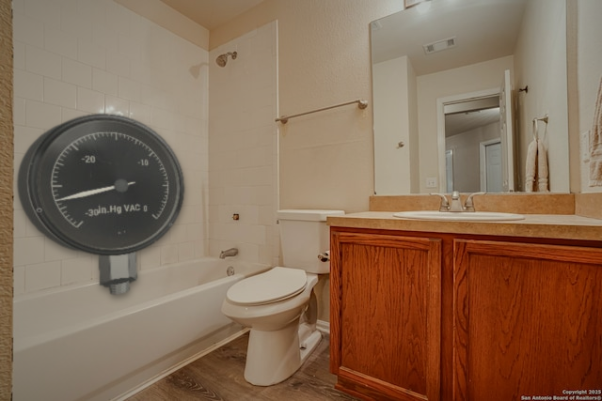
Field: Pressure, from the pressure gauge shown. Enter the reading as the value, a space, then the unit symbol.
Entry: -26.5 inHg
